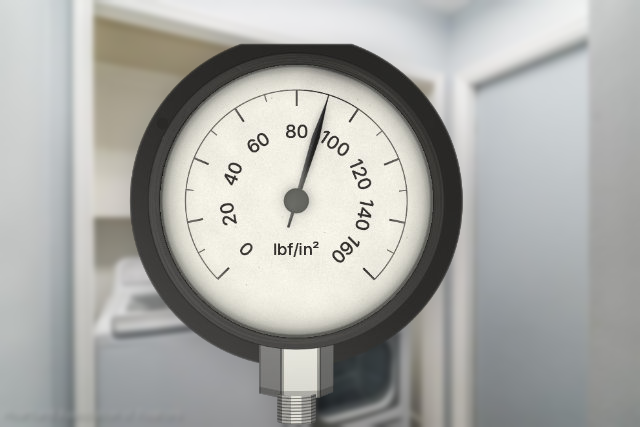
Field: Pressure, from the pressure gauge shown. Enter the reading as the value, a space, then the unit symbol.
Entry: 90 psi
